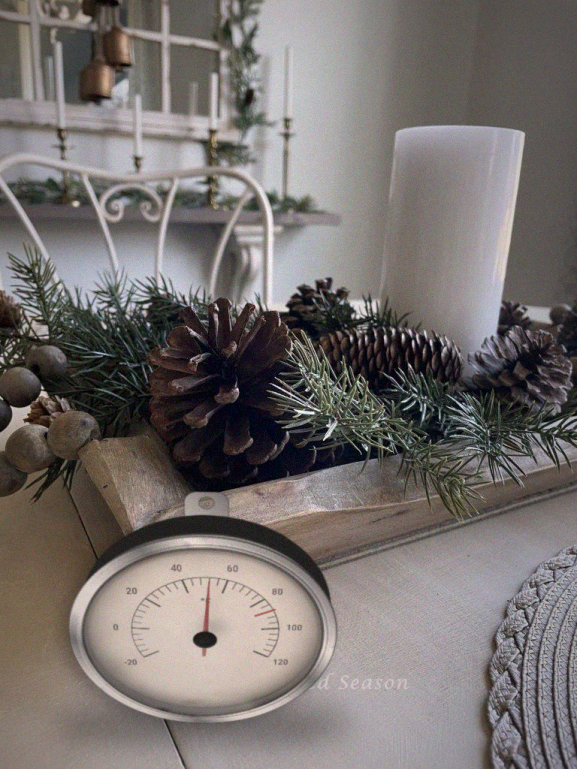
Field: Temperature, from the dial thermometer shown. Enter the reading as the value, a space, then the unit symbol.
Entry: 52 °F
